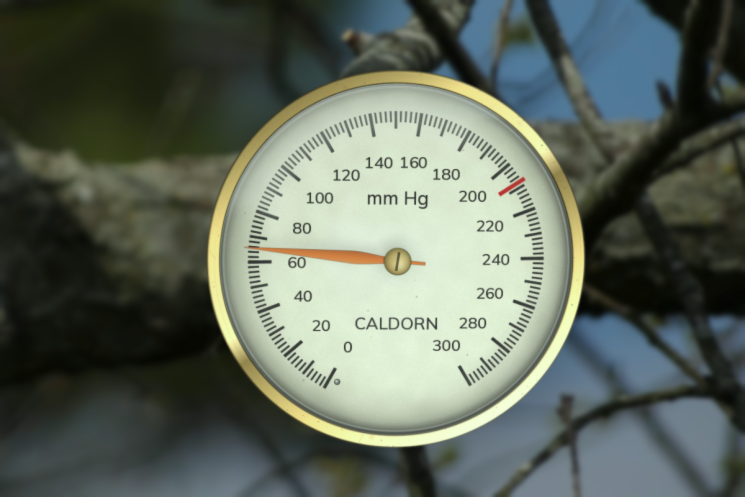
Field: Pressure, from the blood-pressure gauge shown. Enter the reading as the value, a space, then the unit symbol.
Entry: 66 mmHg
